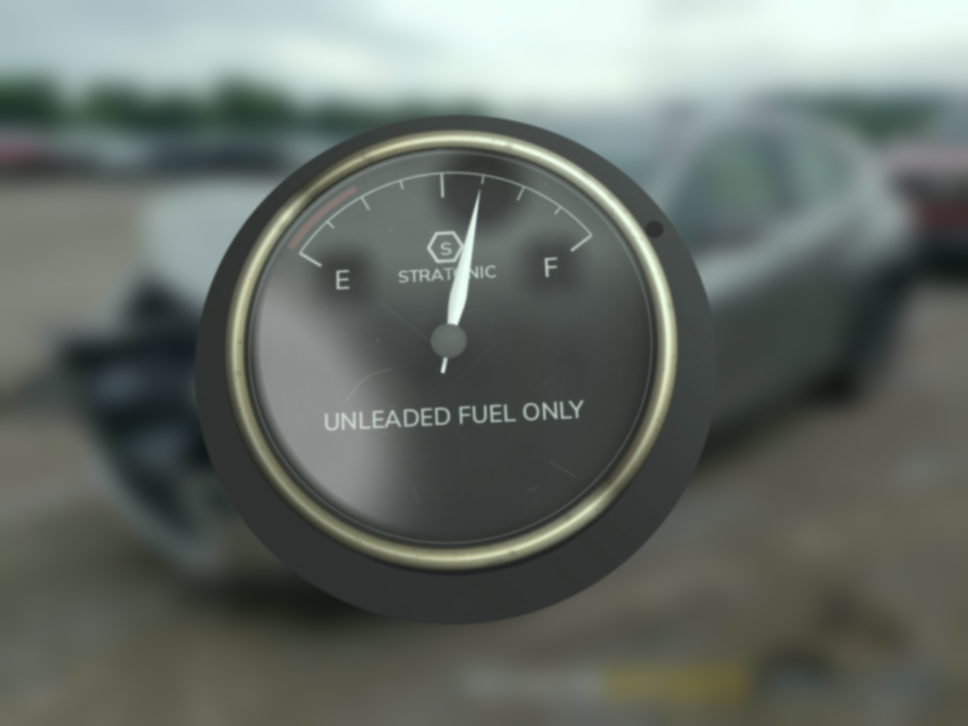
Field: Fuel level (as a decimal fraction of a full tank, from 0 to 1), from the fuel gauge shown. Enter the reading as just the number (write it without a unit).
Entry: 0.625
